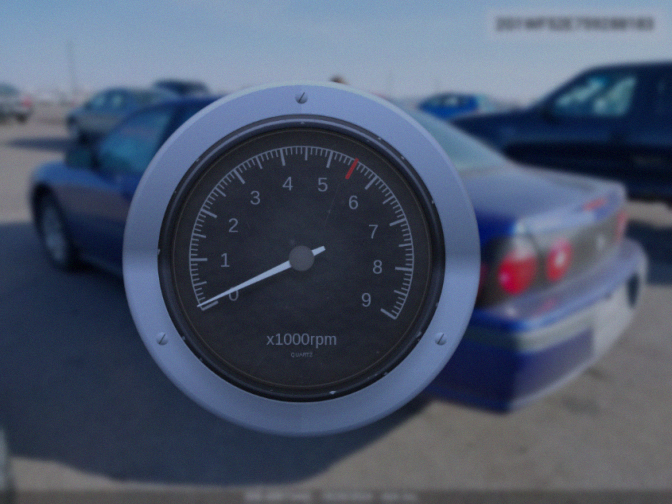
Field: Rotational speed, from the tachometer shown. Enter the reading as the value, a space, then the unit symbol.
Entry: 100 rpm
